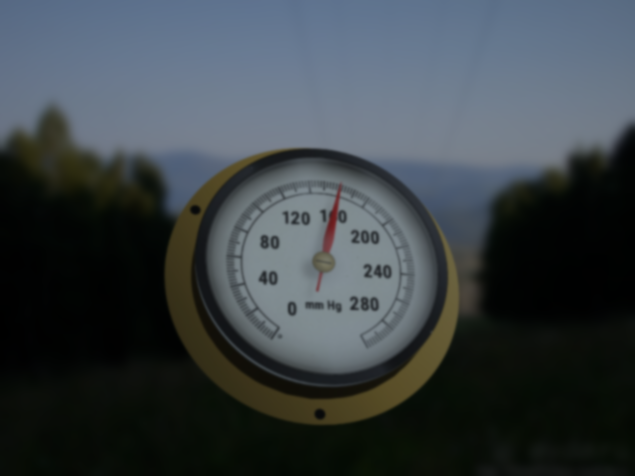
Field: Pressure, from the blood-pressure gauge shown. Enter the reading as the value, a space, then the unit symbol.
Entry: 160 mmHg
